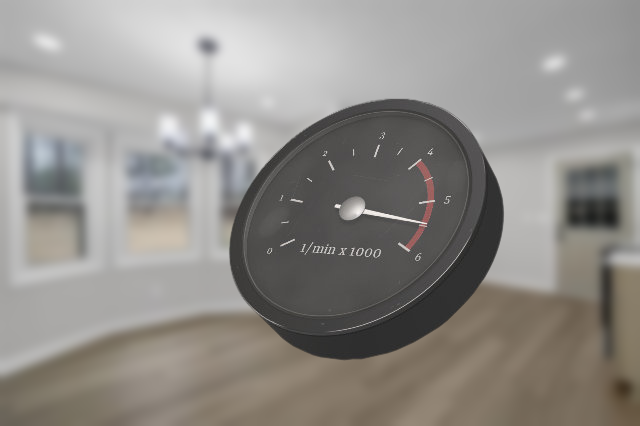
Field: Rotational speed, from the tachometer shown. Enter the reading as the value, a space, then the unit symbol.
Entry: 5500 rpm
